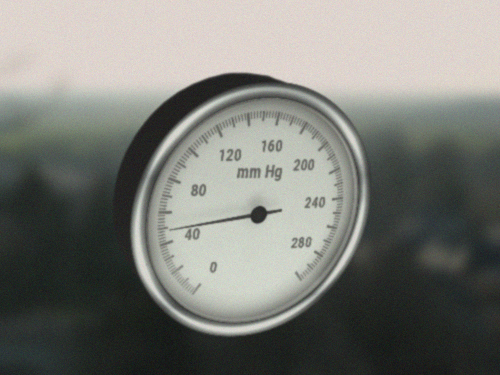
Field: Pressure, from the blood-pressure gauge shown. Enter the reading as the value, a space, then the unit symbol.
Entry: 50 mmHg
